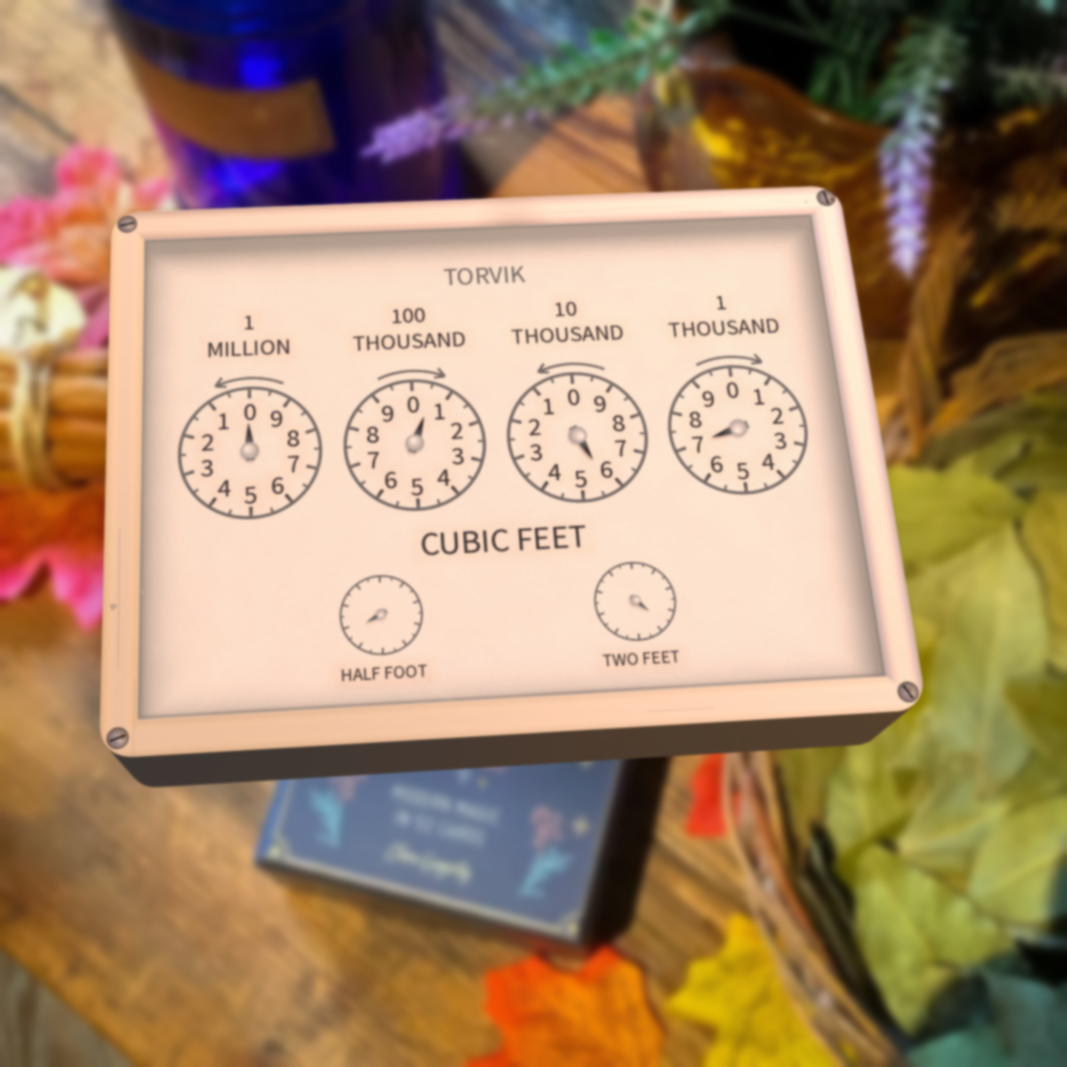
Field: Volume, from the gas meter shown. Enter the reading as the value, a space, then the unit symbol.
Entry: 5700 ft³
